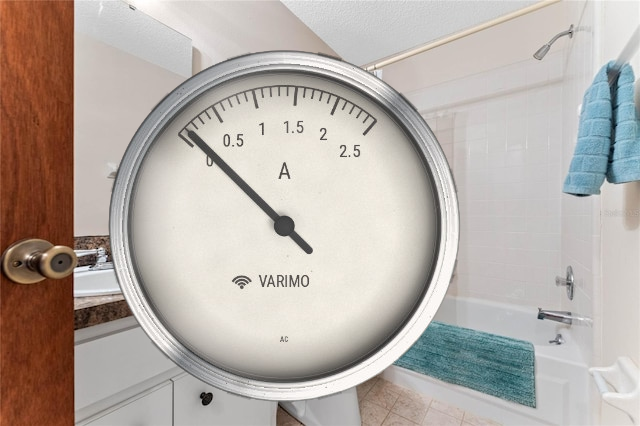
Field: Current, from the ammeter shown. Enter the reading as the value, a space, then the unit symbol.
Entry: 0.1 A
